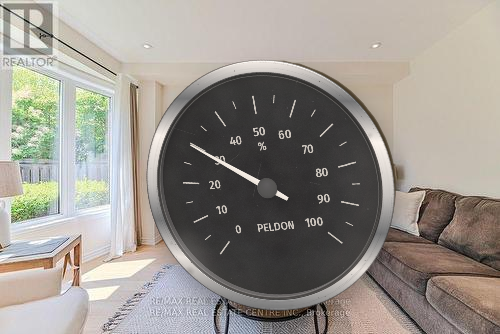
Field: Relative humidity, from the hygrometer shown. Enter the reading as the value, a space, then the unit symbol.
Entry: 30 %
